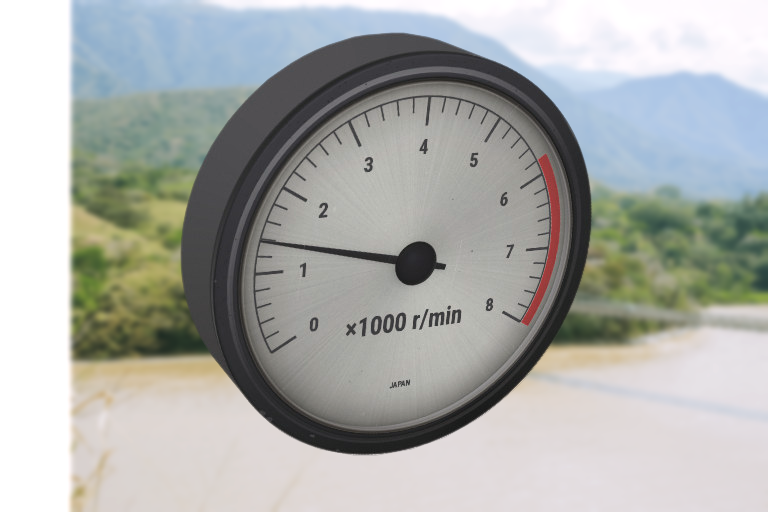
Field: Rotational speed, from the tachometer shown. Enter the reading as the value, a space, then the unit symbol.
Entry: 1400 rpm
